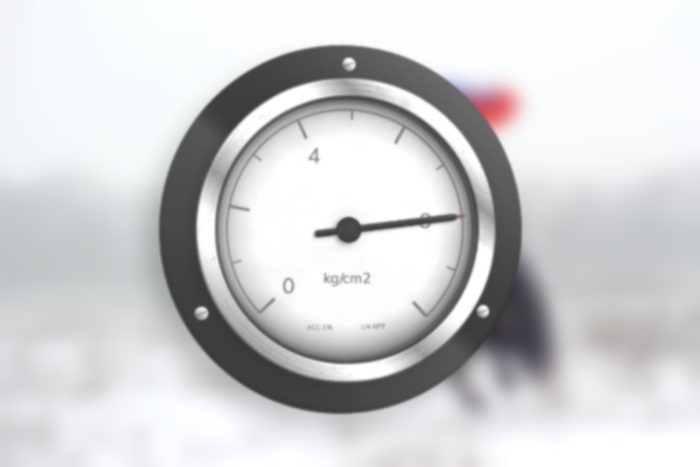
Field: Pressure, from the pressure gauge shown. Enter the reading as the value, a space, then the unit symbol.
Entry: 8 kg/cm²
